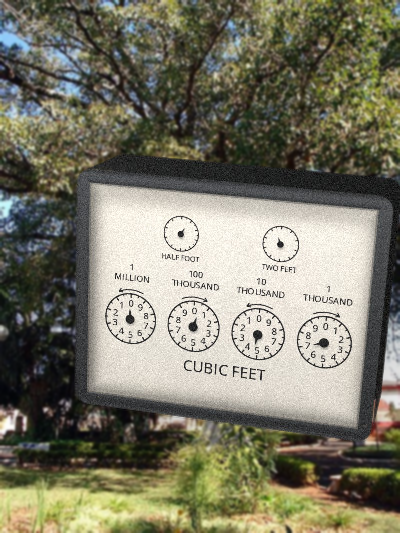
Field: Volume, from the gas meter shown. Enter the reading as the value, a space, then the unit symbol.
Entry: 4700 ft³
